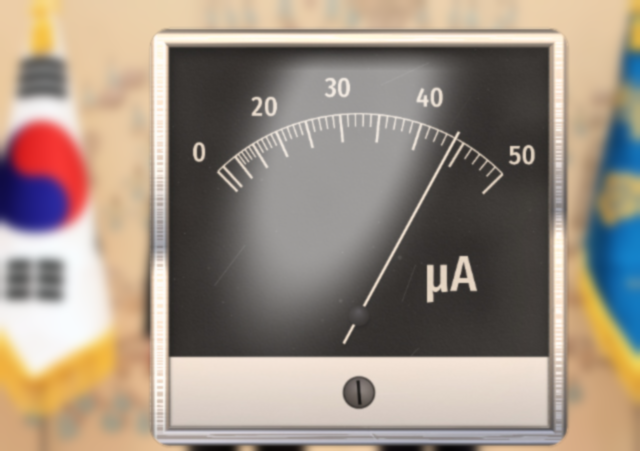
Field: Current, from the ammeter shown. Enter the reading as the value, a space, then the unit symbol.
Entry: 44 µA
